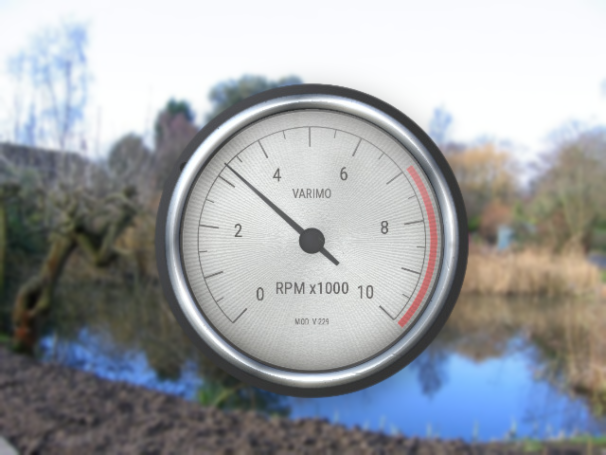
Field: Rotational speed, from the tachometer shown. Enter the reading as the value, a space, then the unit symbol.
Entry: 3250 rpm
